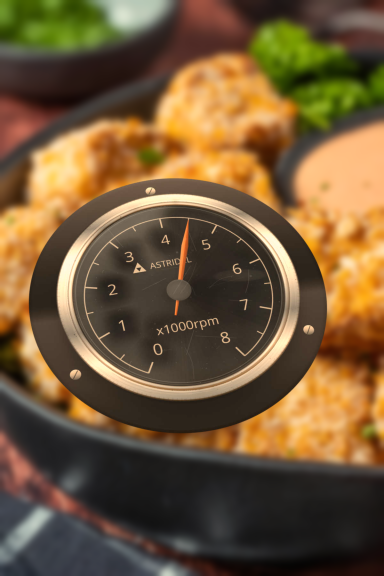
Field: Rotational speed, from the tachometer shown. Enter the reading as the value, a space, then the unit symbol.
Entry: 4500 rpm
